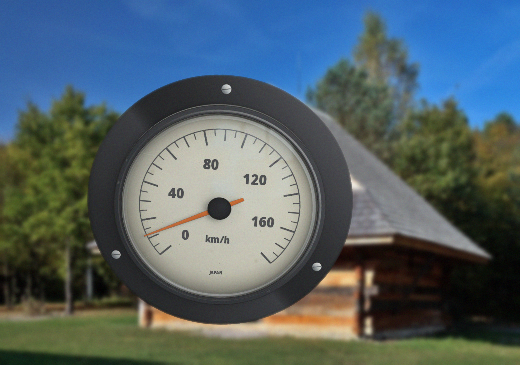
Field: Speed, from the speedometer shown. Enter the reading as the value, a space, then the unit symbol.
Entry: 12.5 km/h
